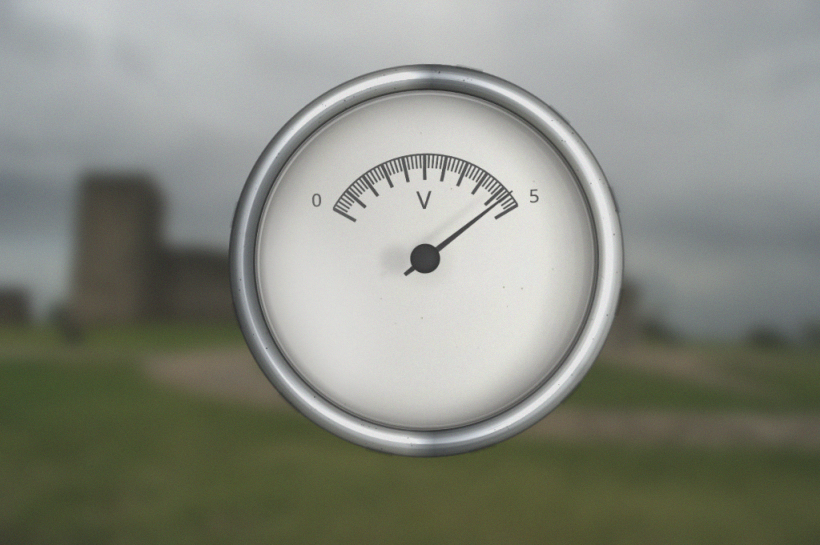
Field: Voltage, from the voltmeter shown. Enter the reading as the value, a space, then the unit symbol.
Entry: 4.7 V
